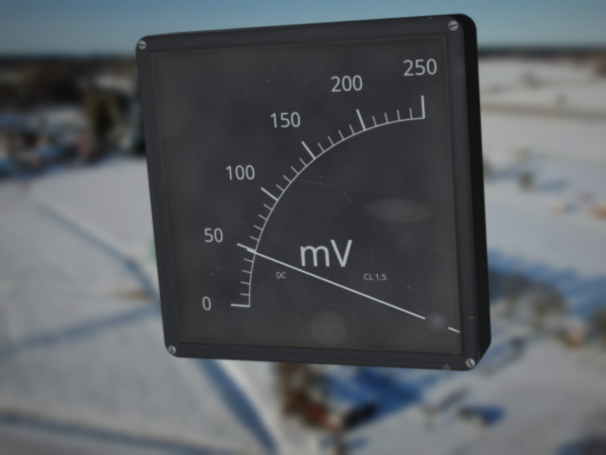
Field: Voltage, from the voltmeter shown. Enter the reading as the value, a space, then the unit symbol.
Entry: 50 mV
